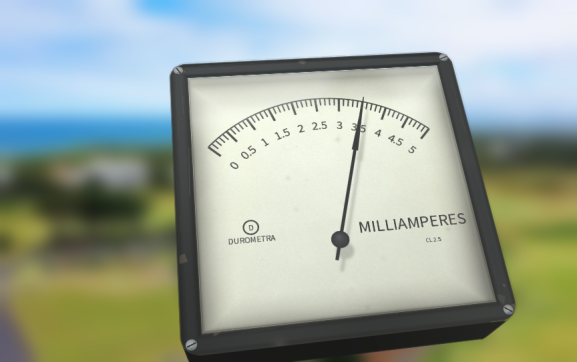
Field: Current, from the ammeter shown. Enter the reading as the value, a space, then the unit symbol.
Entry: 3.5 mA
